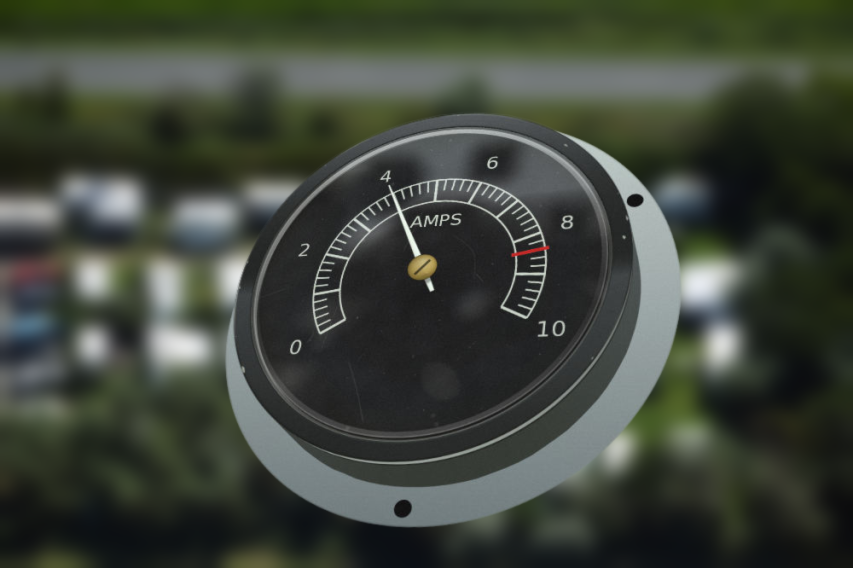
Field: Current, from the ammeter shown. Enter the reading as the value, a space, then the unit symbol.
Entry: 4 A
